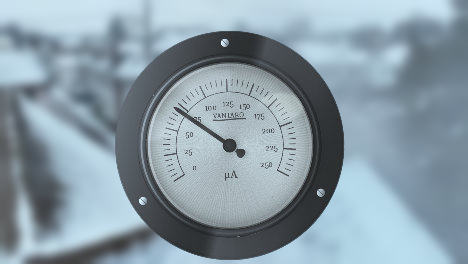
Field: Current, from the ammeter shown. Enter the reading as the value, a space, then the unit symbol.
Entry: 70 µA
